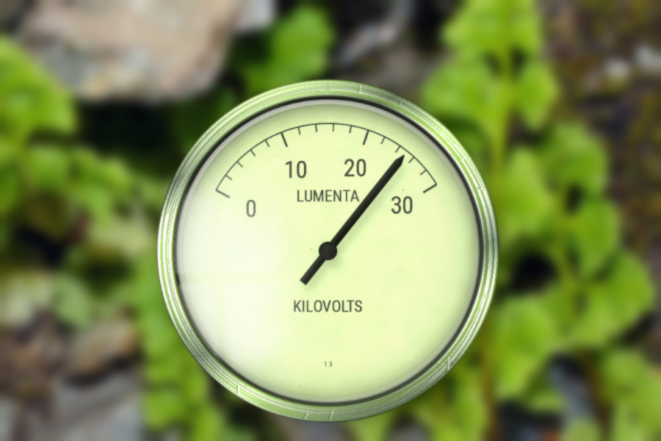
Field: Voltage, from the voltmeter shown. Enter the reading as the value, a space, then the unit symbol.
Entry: 25 kV
